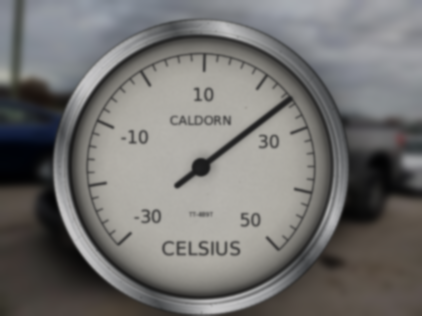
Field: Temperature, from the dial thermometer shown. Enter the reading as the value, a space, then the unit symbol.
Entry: 25 °C
